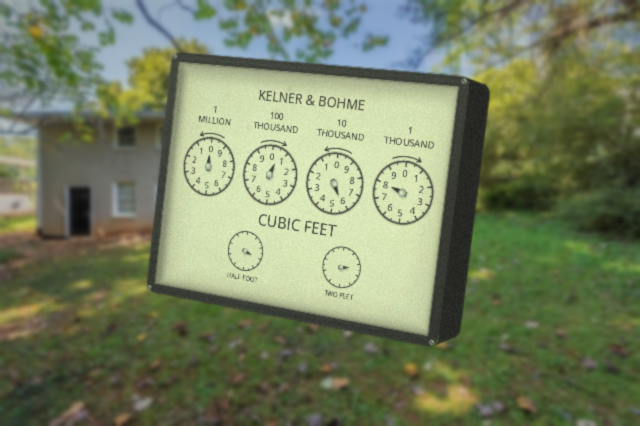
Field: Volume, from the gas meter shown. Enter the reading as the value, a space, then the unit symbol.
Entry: 5800 ft³
